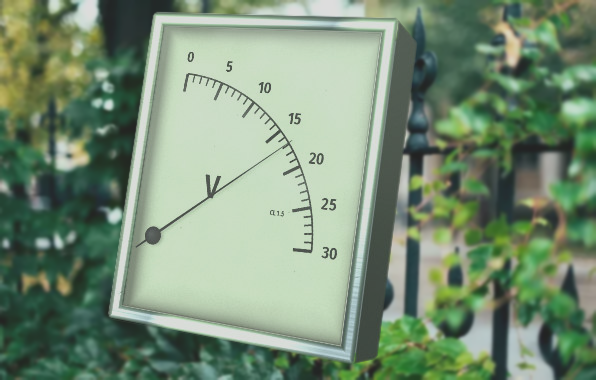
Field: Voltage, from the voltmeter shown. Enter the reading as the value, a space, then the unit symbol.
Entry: 17 V
